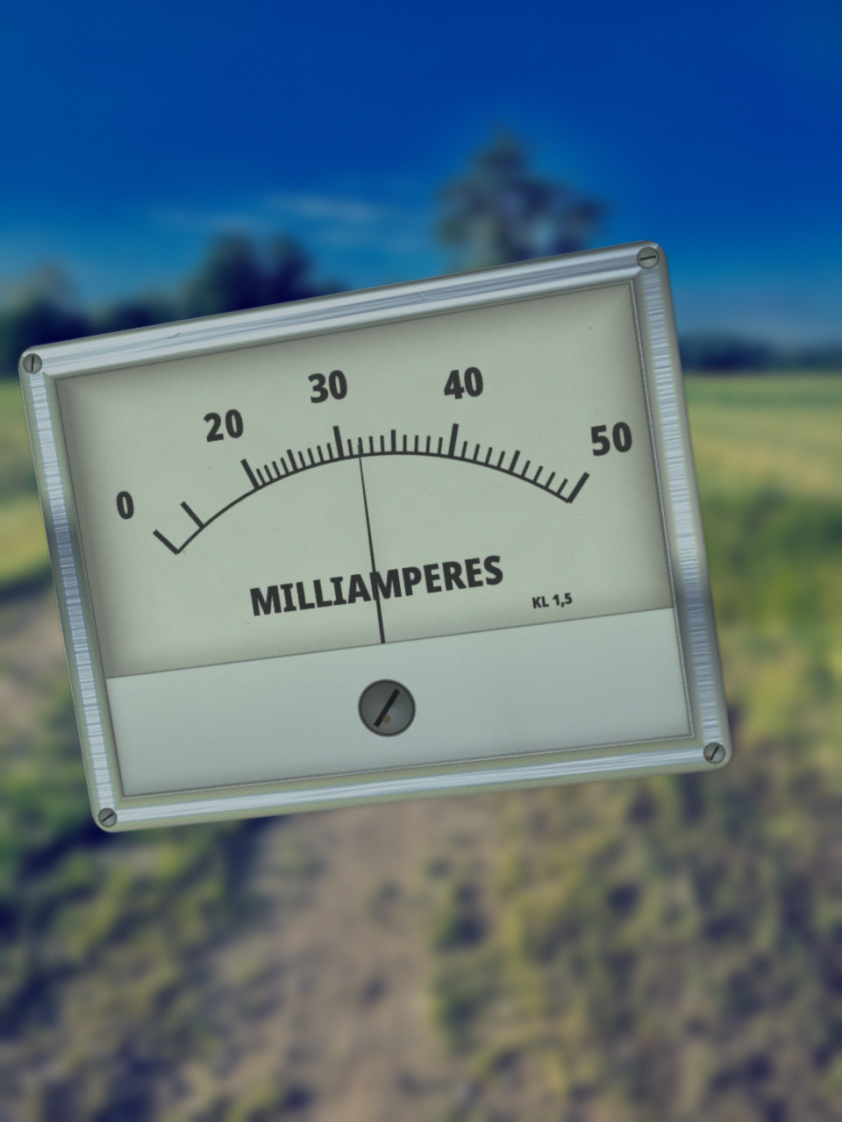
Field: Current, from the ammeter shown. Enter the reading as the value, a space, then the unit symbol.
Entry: 32 mA
